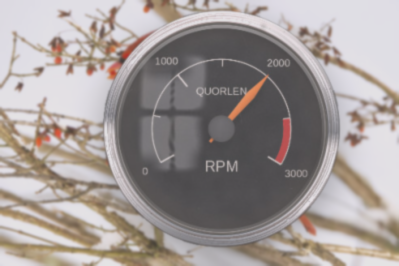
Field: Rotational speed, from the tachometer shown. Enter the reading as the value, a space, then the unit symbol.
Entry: 2000 rpm
